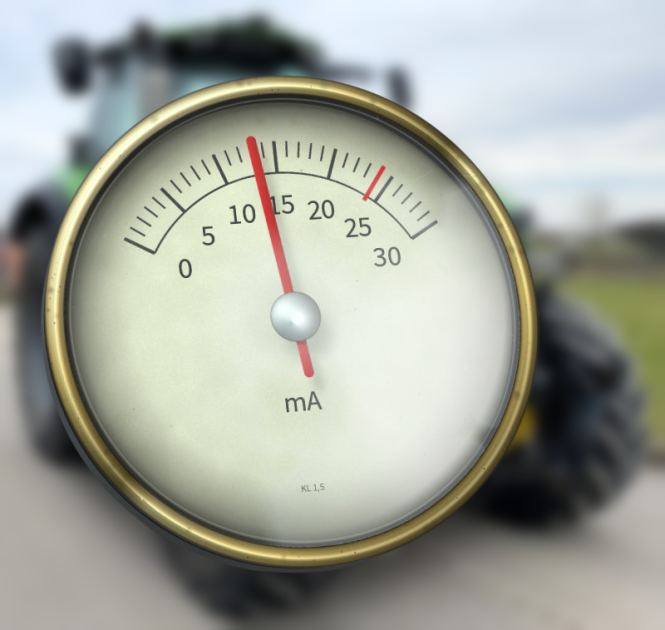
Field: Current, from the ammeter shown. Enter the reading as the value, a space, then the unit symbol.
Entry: 13 mA
